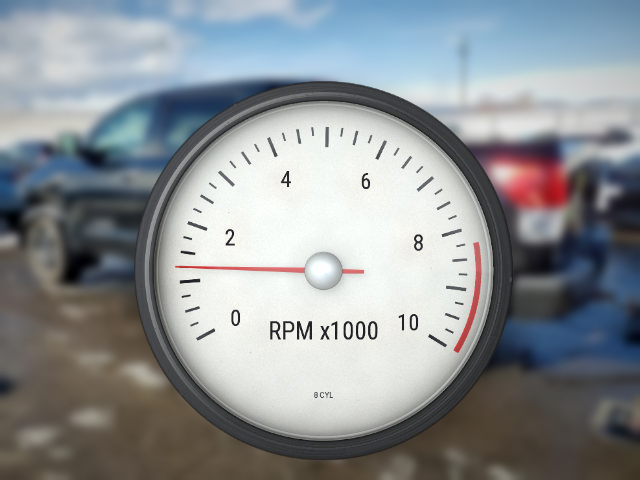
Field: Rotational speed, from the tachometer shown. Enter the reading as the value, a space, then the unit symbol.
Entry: 1250 rpm
